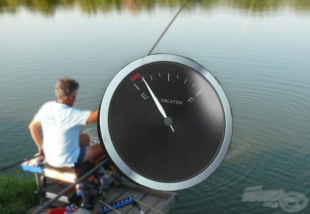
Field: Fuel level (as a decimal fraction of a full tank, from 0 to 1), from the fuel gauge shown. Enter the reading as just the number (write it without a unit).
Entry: 0.125
